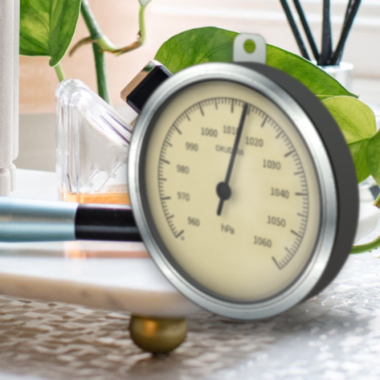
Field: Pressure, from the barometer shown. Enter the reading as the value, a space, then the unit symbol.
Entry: 1015 hPa
